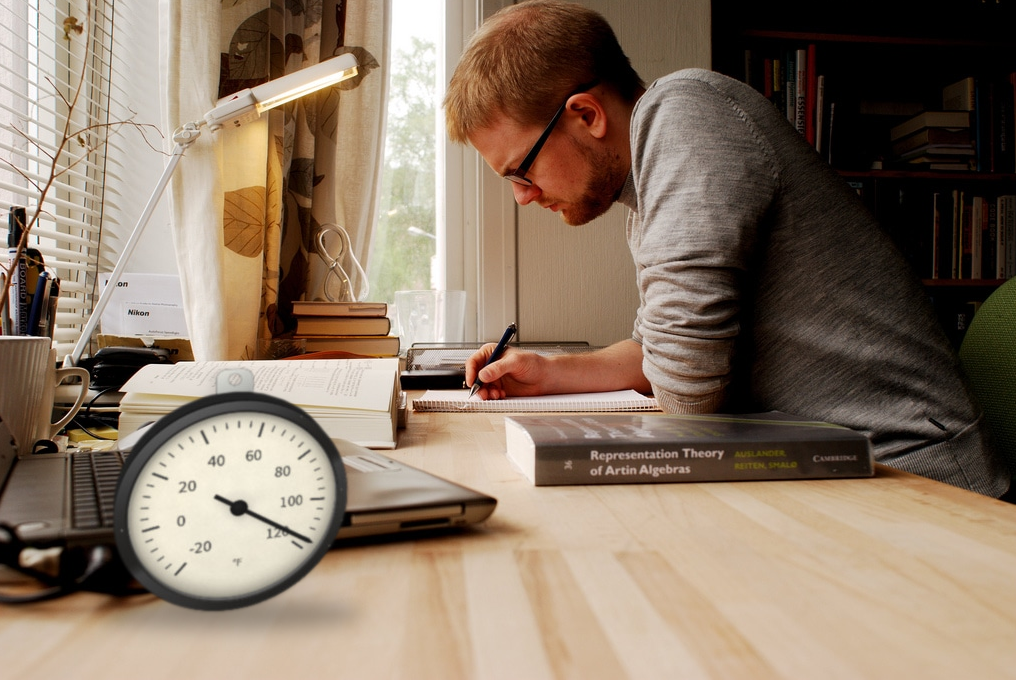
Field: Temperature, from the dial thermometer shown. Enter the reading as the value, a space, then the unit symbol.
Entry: 116 °F
